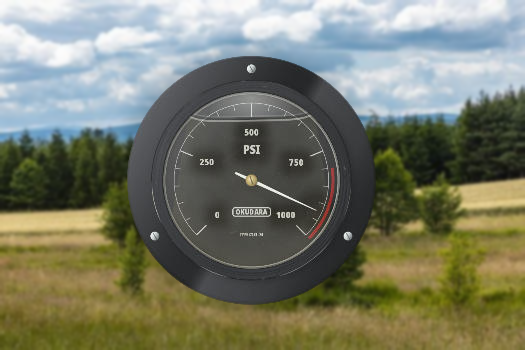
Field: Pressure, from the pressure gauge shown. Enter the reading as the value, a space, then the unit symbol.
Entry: 925 psi
